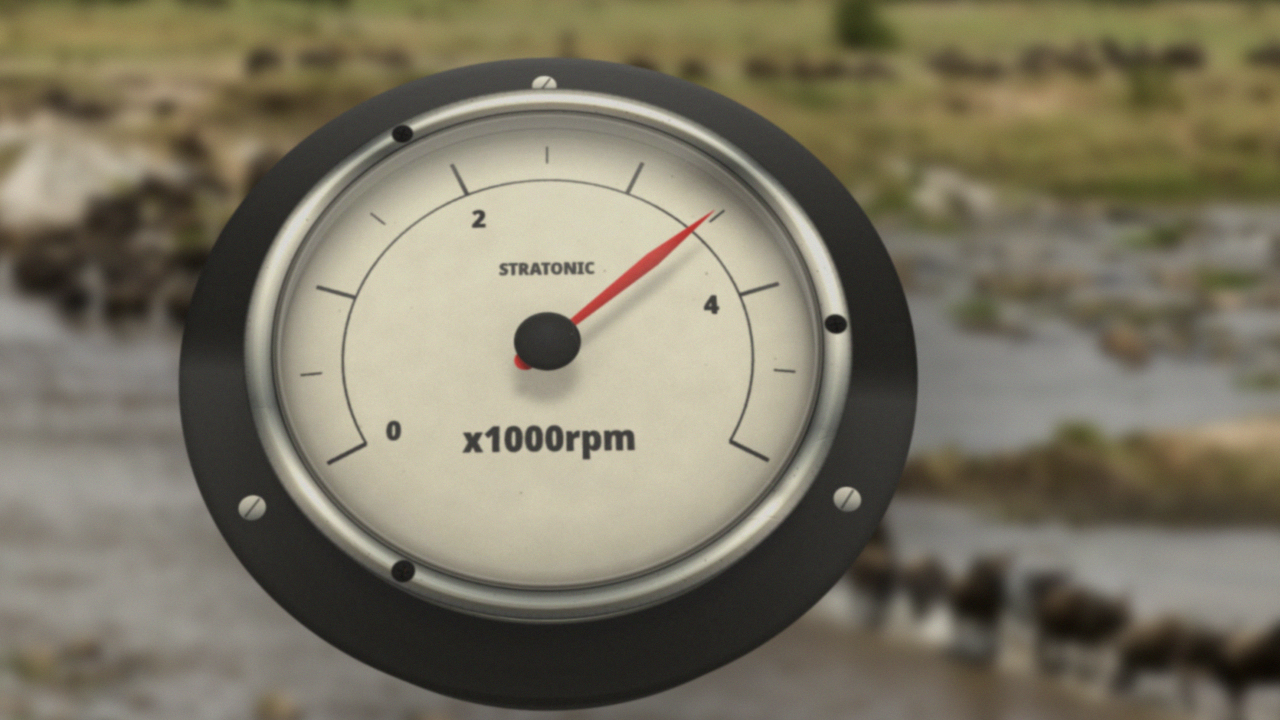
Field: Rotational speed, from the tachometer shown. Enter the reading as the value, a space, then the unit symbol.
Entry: 3500 rpm
